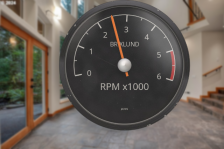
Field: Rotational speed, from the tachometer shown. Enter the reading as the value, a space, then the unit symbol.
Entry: 2500 rpm
